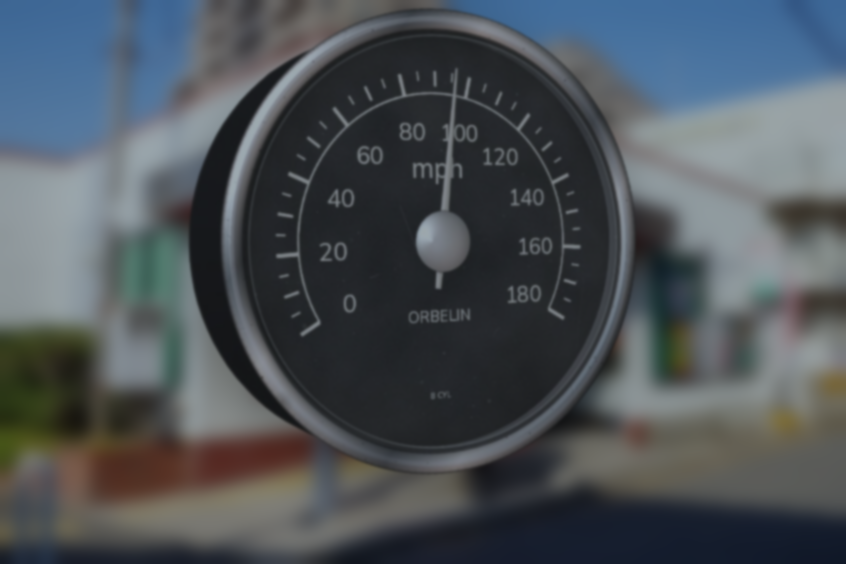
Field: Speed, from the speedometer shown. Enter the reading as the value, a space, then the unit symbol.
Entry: 95 mph
